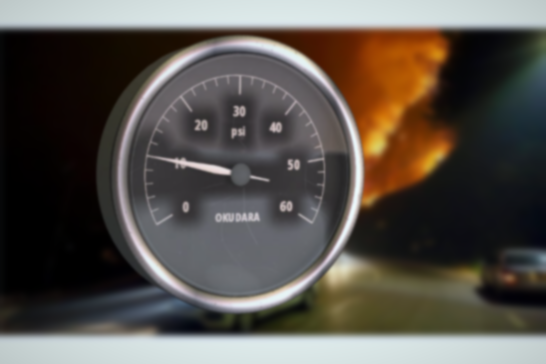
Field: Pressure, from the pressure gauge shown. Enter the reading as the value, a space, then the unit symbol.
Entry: 10 psi
